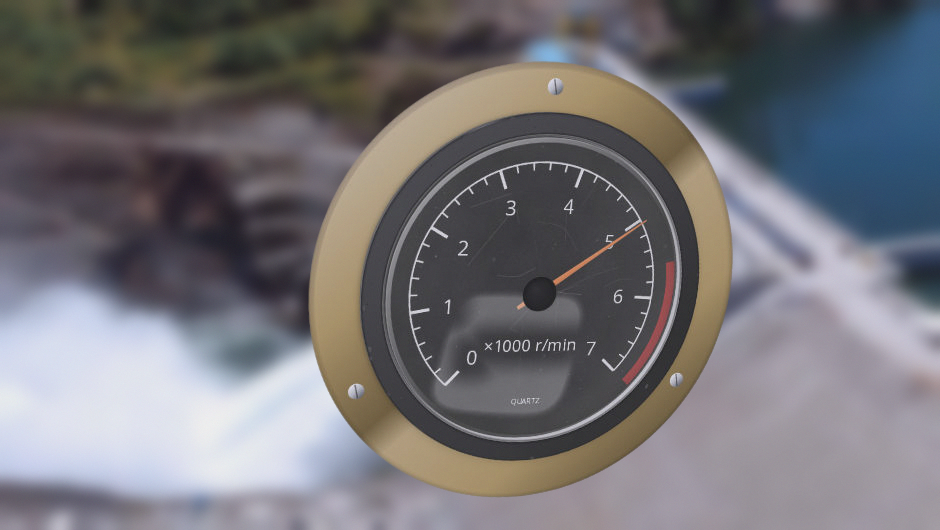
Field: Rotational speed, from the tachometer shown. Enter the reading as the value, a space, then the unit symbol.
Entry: 5000 rpm
